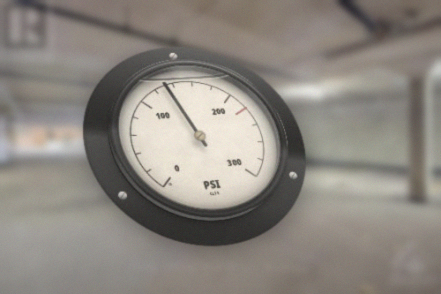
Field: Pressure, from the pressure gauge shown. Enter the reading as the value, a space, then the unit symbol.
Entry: 130 psi
